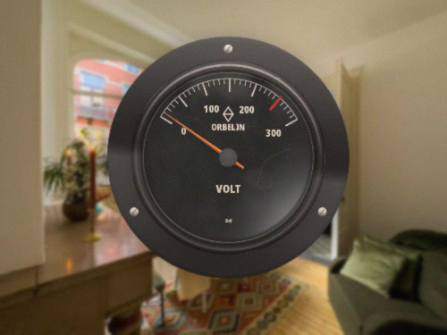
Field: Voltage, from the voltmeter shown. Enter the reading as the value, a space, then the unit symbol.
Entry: 10 V
